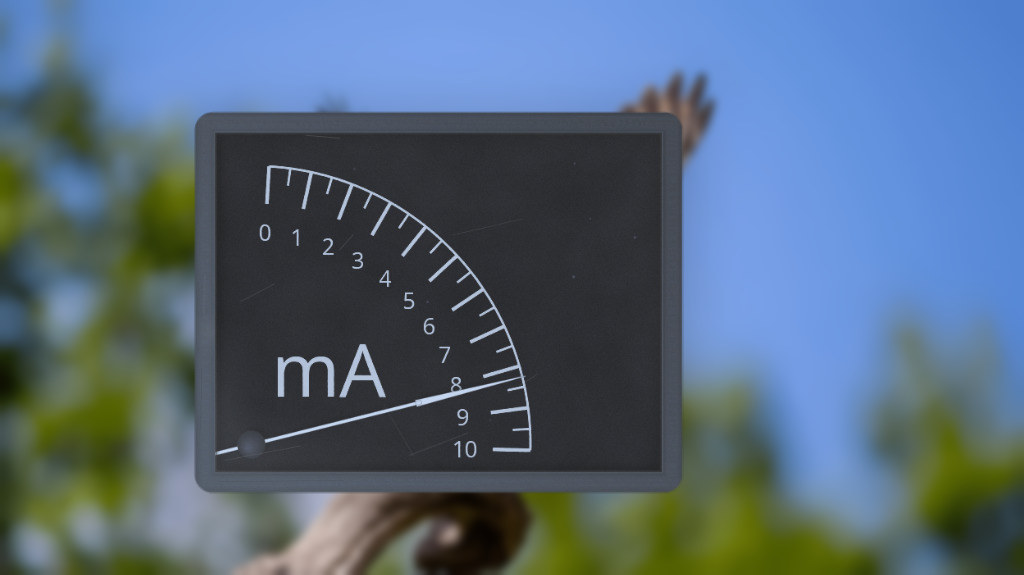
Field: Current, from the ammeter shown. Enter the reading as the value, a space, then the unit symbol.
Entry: 8.25 mA
